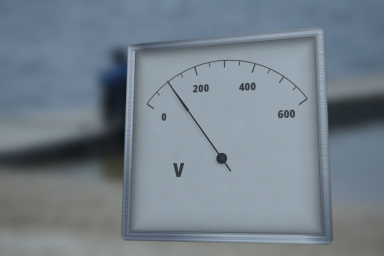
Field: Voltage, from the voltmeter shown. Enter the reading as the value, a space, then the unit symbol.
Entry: 100 V
